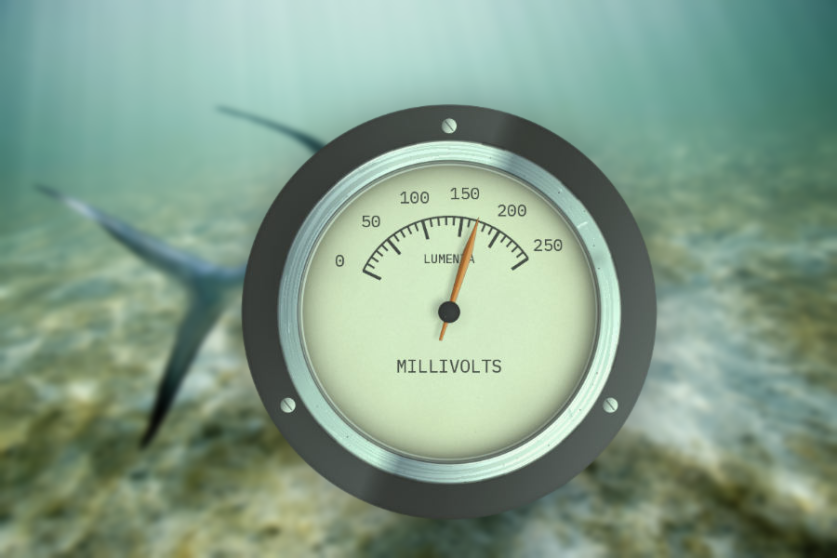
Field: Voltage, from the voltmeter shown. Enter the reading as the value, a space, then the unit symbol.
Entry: 170 mV
